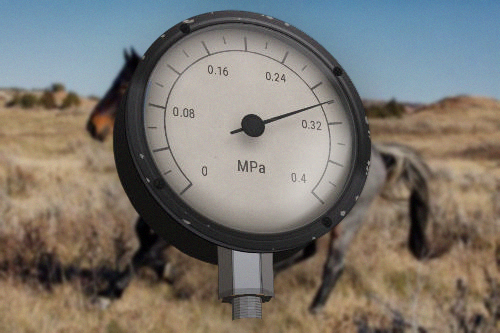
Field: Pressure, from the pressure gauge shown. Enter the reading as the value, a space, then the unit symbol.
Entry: 0.3 MPa
